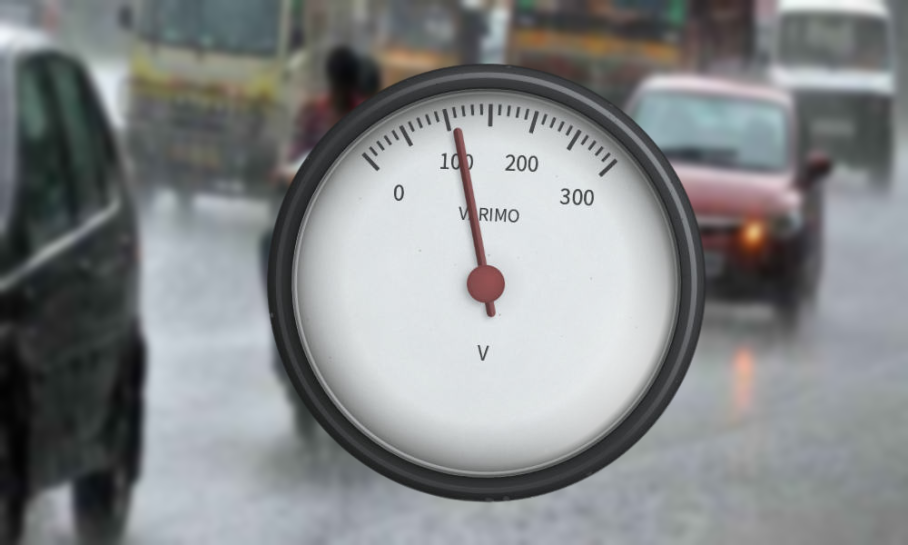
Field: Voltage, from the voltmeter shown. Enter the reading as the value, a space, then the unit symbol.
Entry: 110 V
